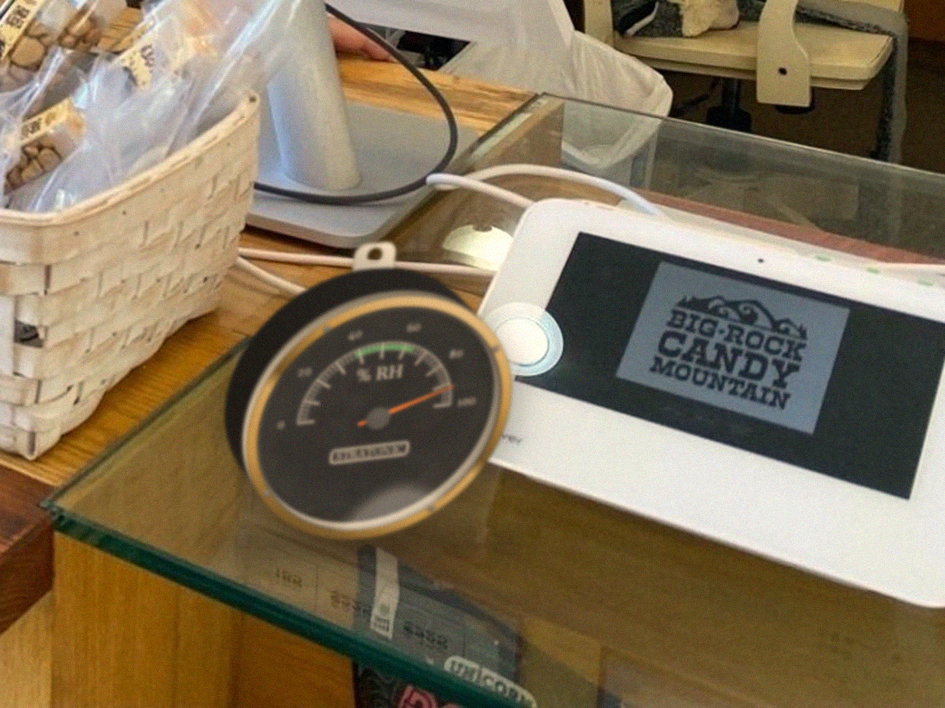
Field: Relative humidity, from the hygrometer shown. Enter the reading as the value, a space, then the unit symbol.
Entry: 90 %
